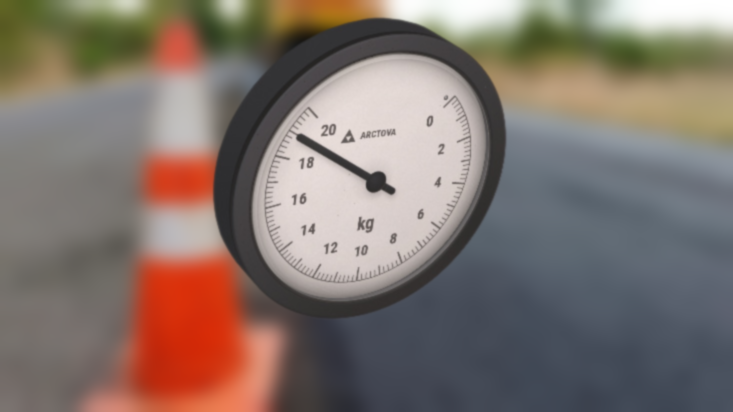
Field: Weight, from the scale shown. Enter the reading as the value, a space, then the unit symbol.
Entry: 19 kg
